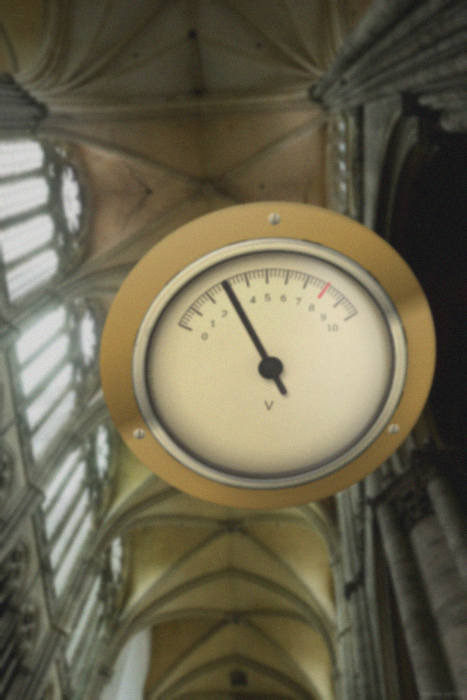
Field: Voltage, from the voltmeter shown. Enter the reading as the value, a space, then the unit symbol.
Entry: 3 V
